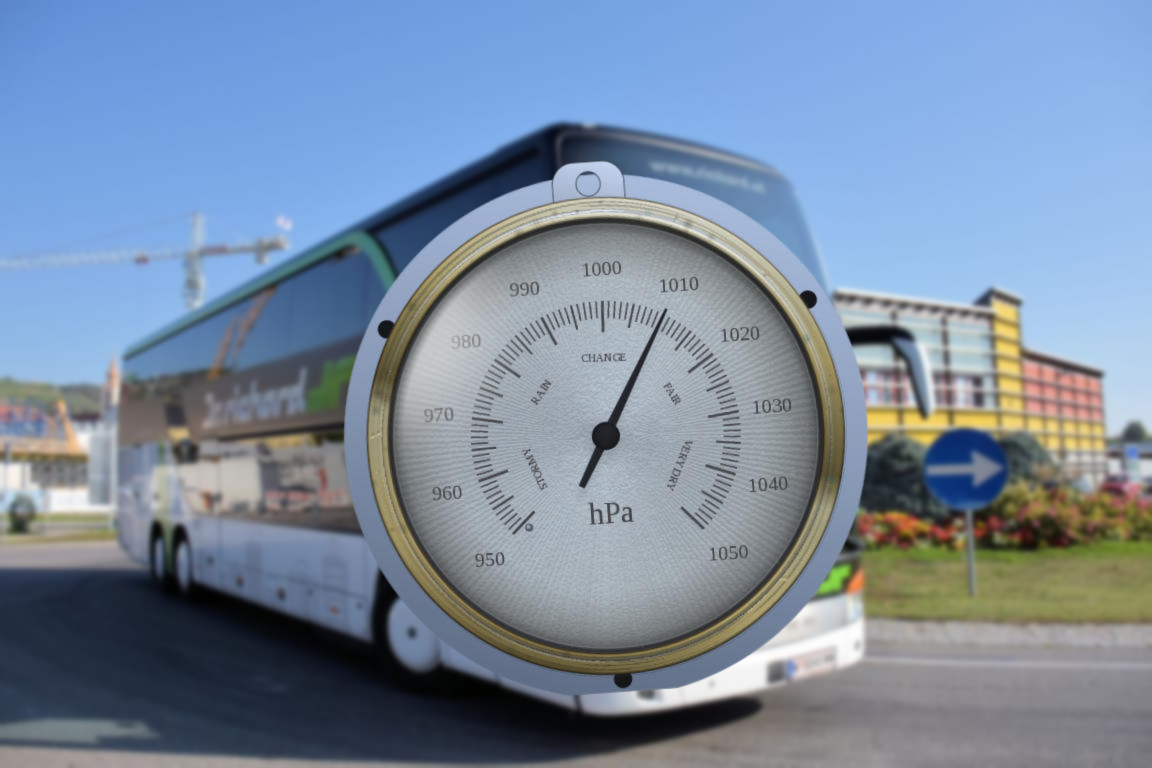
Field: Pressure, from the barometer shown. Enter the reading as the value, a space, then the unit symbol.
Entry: 1010 hPa
